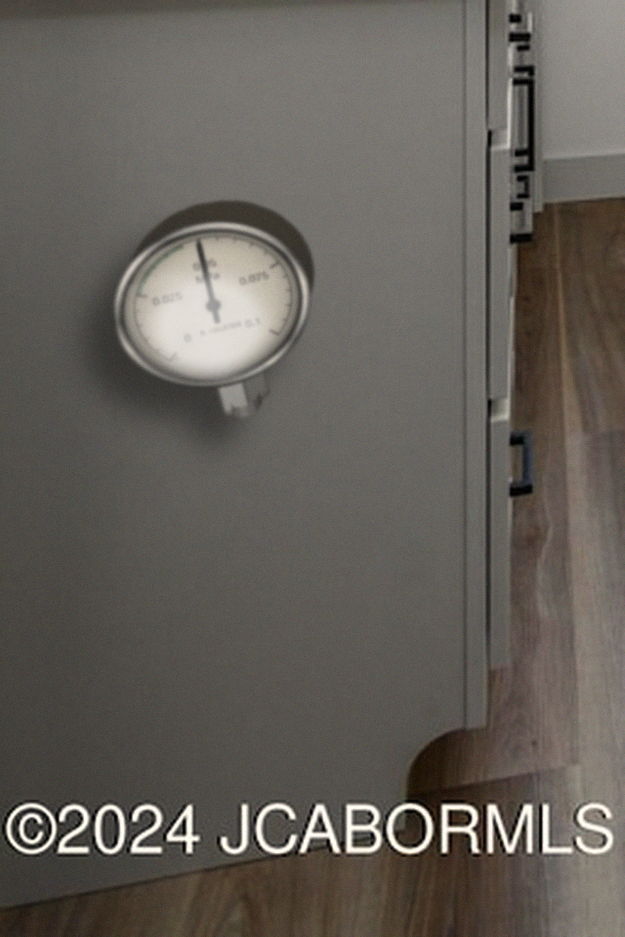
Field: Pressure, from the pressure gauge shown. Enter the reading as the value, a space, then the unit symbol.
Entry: 0.05 MPa
